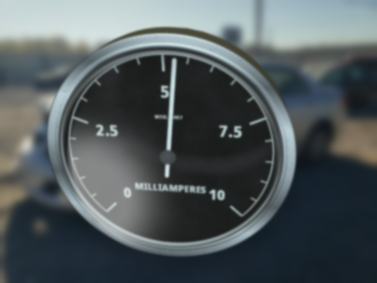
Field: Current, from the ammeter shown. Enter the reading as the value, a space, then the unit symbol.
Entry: 5.25 mA
